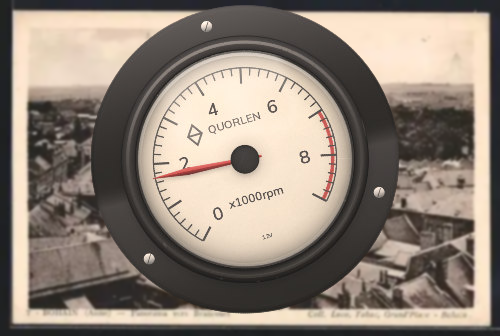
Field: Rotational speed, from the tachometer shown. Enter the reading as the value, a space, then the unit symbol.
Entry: 1700 rpm
